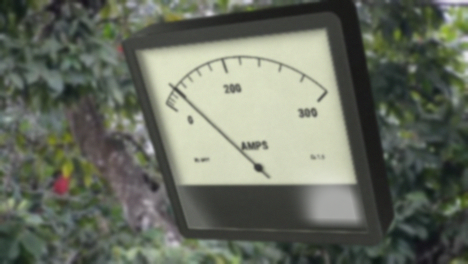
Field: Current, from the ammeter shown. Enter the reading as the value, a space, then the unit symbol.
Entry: 100 A
